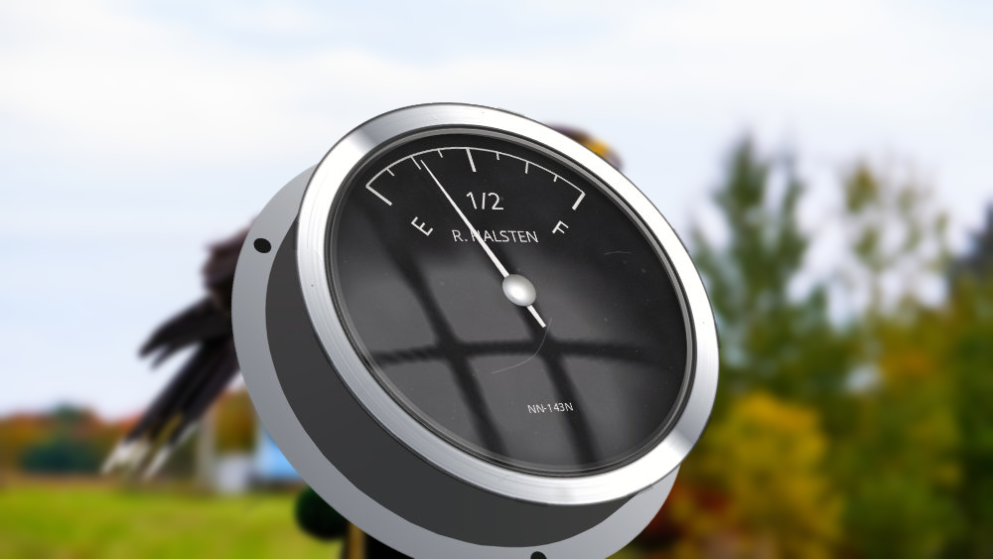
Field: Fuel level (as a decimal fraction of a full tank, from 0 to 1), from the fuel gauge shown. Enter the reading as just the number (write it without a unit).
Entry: 0.25
